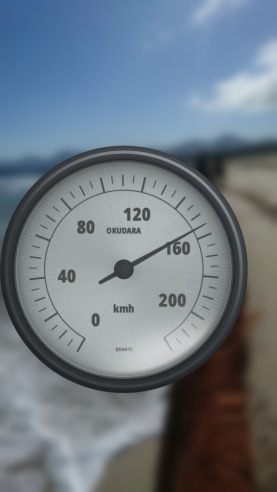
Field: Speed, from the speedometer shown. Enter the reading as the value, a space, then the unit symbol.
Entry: 155 km/h
